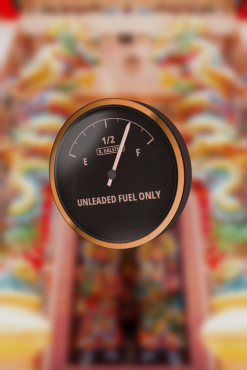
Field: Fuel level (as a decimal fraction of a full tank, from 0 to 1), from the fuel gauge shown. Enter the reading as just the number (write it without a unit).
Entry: 0.75
